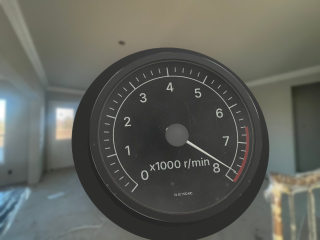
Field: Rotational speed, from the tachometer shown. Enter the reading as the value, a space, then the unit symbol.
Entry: 7800 rpm
